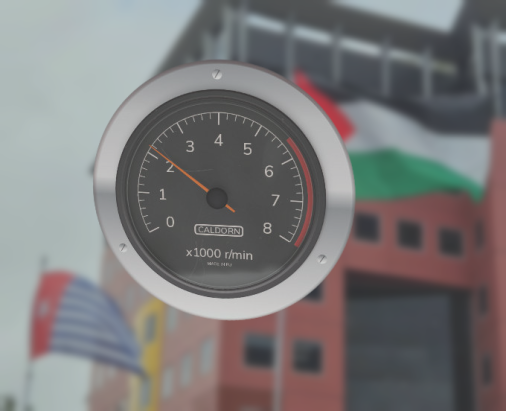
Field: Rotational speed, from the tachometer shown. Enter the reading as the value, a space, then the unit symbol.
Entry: 2200 rpm
